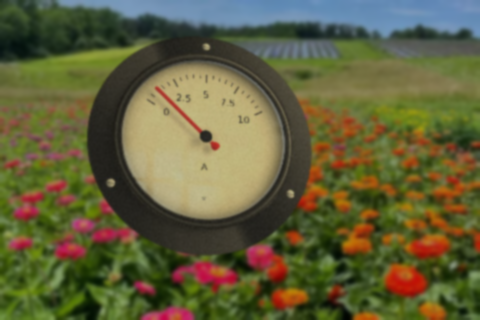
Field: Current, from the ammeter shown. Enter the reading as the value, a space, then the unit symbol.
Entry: 1 A
